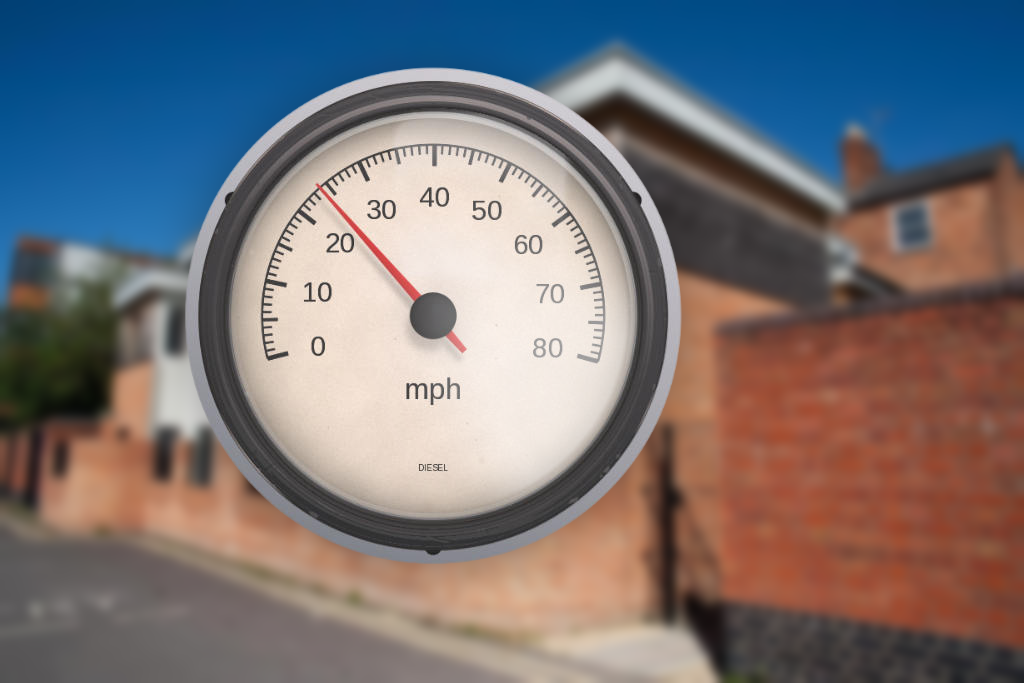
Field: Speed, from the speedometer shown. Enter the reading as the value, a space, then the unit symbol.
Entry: 24 mph
